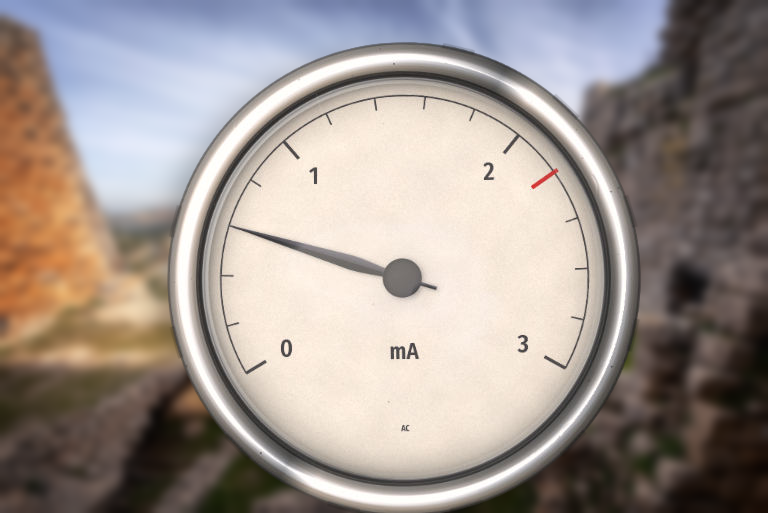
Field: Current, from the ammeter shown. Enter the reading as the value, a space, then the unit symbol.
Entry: 0.6 mA
